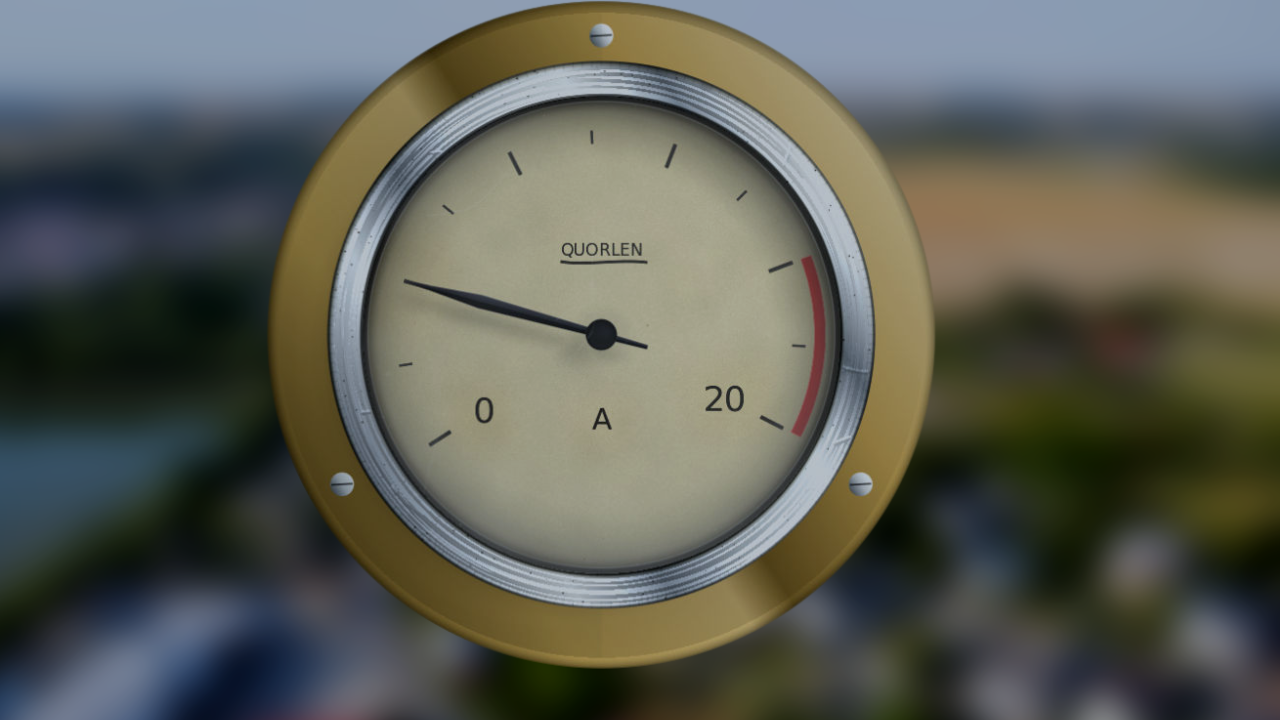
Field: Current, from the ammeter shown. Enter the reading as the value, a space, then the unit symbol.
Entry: 4 A
